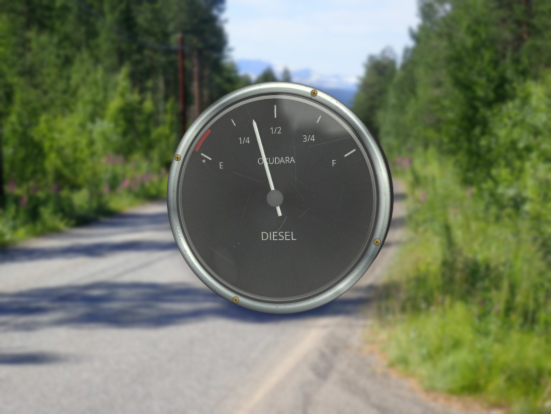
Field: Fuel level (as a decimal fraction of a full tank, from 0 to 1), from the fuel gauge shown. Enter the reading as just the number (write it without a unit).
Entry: 0.375
